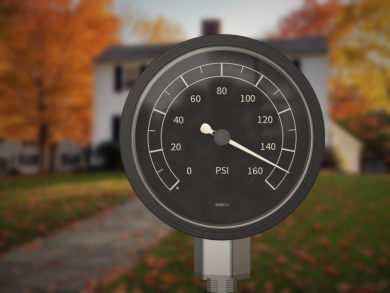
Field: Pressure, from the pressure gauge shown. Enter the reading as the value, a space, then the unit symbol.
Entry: 150 psi
